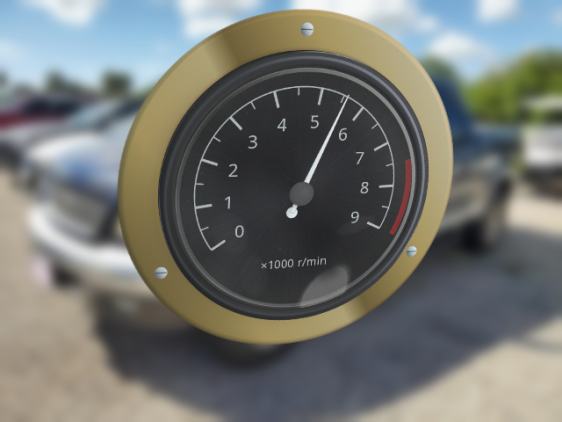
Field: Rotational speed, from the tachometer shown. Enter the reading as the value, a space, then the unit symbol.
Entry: 5500 rpm
